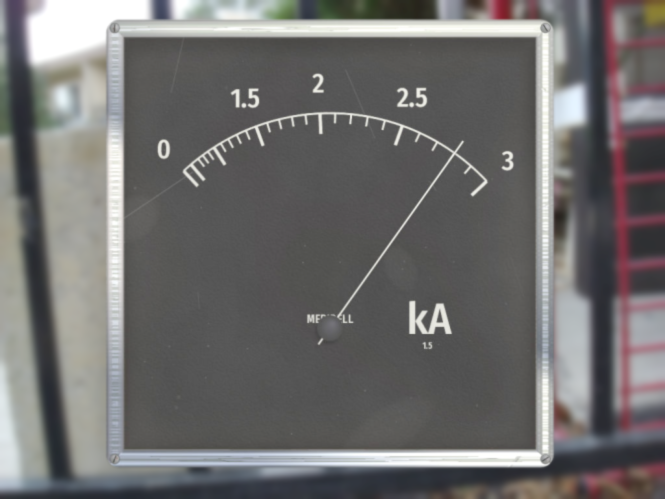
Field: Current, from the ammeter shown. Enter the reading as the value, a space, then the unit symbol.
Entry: 2.8 kA
